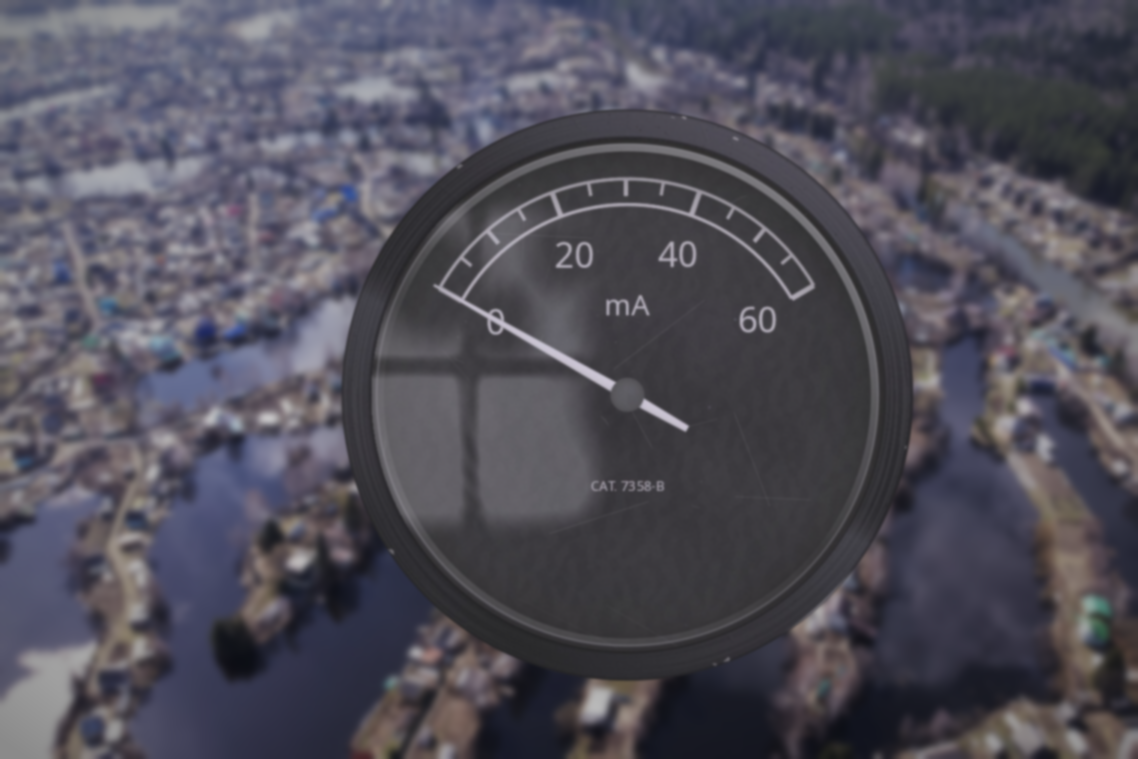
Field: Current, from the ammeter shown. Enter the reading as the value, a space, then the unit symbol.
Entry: 0 mA
